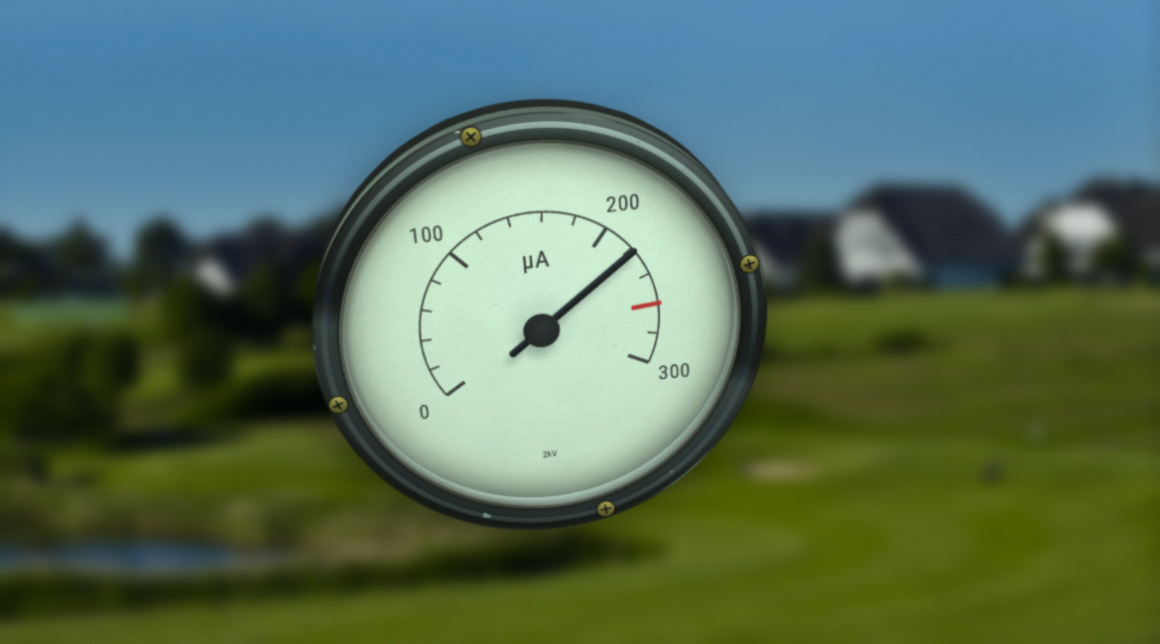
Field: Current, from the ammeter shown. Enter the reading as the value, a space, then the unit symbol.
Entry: 220 µA
